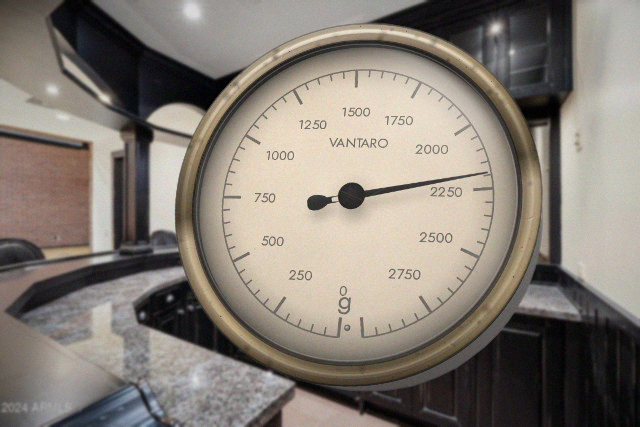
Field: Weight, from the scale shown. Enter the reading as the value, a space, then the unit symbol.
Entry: 2200 g
